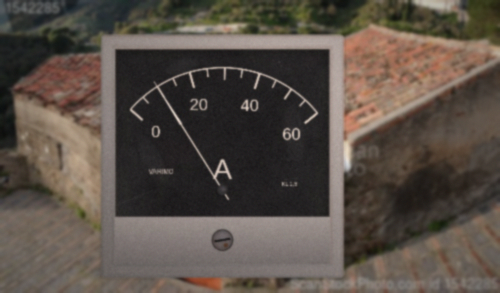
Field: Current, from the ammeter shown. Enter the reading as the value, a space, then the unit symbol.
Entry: 10 A
